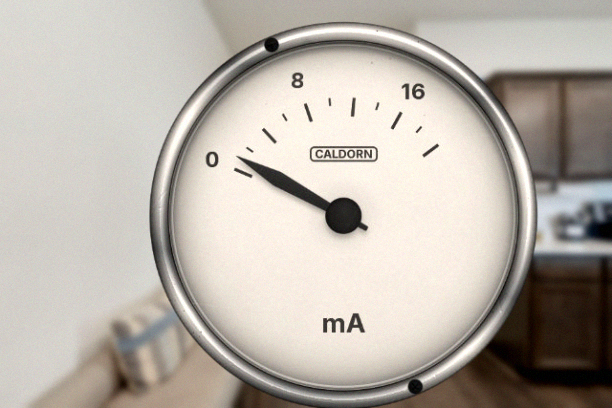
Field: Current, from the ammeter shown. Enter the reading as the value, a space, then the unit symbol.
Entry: 1 mA
